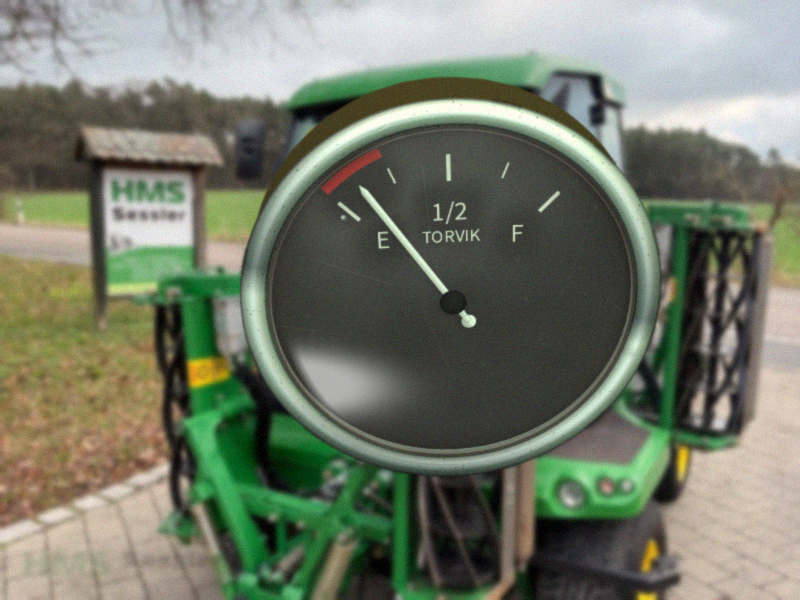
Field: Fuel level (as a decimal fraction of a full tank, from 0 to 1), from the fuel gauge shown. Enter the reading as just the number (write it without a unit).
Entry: 0.125
